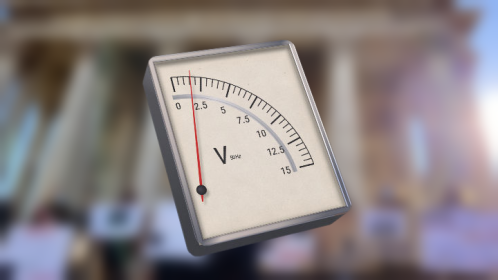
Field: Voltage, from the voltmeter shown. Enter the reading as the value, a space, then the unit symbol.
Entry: 1.5 V
